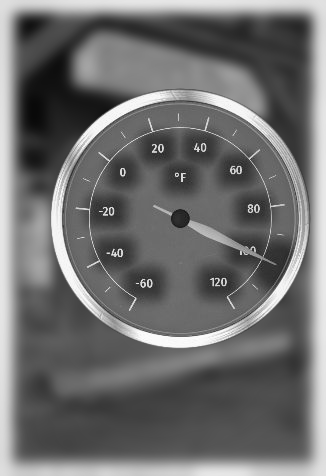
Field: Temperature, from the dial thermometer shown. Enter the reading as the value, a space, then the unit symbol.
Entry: 100 °F
